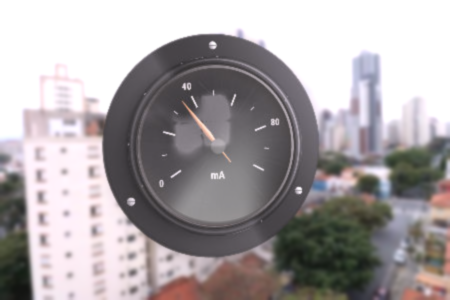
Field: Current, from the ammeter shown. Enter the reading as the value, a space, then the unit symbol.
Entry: 35 mA
